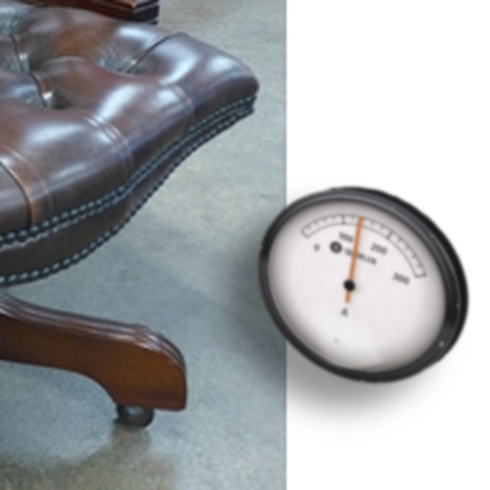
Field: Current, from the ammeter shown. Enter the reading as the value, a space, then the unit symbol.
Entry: 140 A
